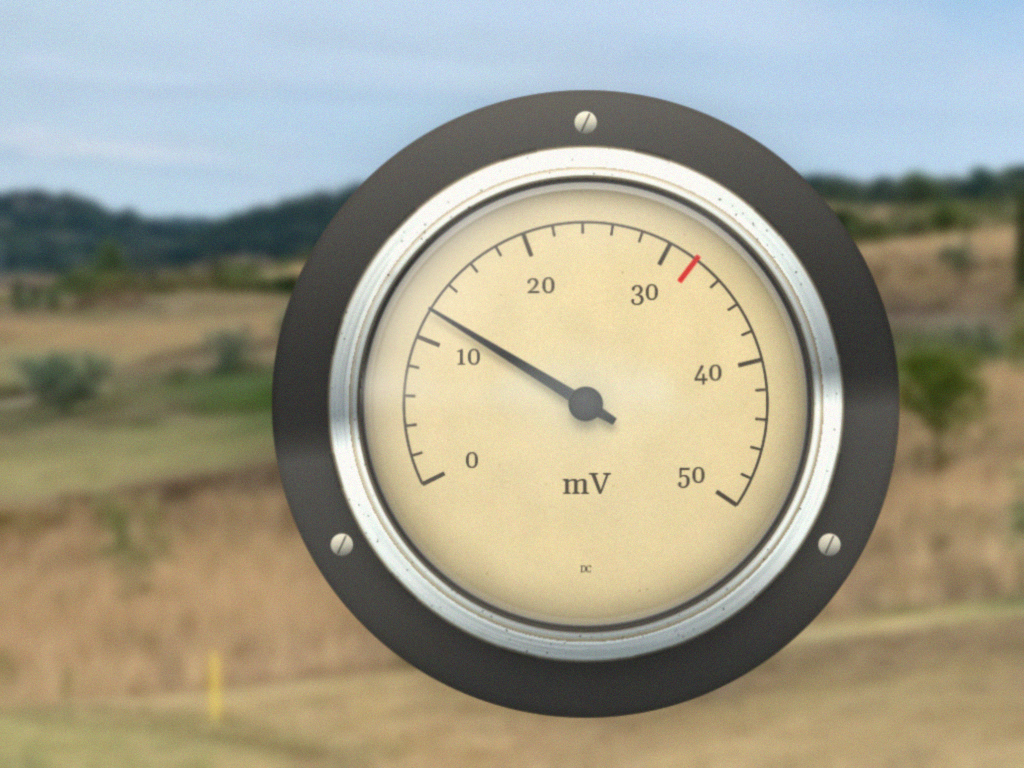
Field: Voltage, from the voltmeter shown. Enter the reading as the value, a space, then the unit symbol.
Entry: 12 mV
